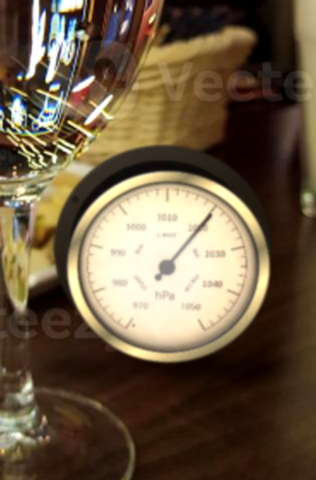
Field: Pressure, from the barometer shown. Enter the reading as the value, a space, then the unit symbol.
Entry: 1020 hPa
